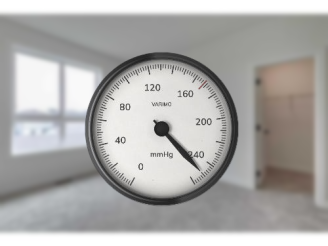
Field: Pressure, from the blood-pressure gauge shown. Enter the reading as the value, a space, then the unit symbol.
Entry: 250 mmHg
